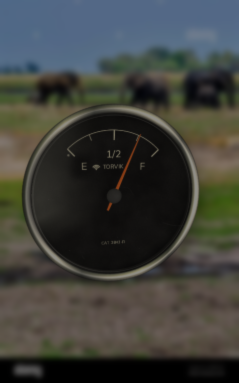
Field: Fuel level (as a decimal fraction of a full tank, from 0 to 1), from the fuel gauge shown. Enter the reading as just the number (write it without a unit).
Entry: 0.75
